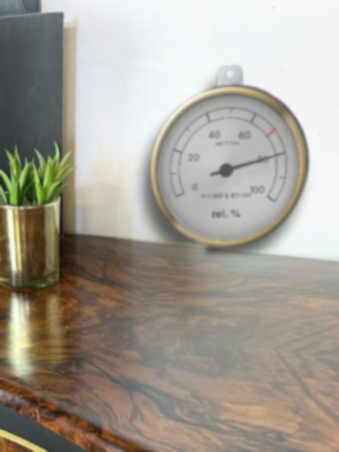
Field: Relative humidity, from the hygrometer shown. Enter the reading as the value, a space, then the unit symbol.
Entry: 80 %
